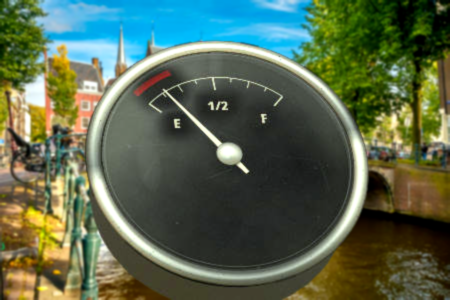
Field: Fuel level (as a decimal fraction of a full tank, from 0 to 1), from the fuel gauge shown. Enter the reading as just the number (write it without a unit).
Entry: 0.125
